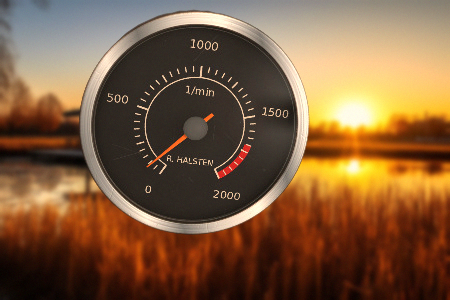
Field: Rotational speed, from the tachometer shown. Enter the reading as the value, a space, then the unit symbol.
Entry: 100 rpm
